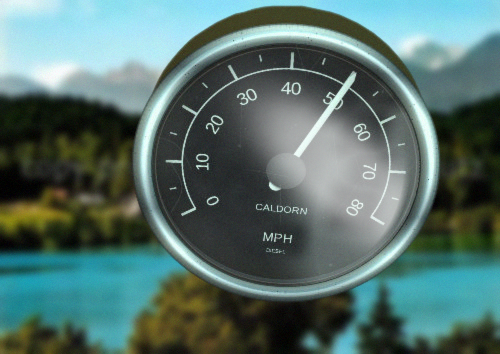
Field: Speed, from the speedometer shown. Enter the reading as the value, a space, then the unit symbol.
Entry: 50 mph
